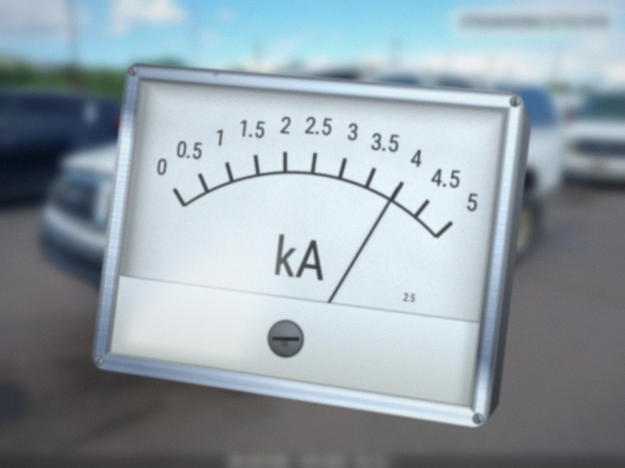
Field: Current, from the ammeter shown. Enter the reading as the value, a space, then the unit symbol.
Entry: 4 kA
